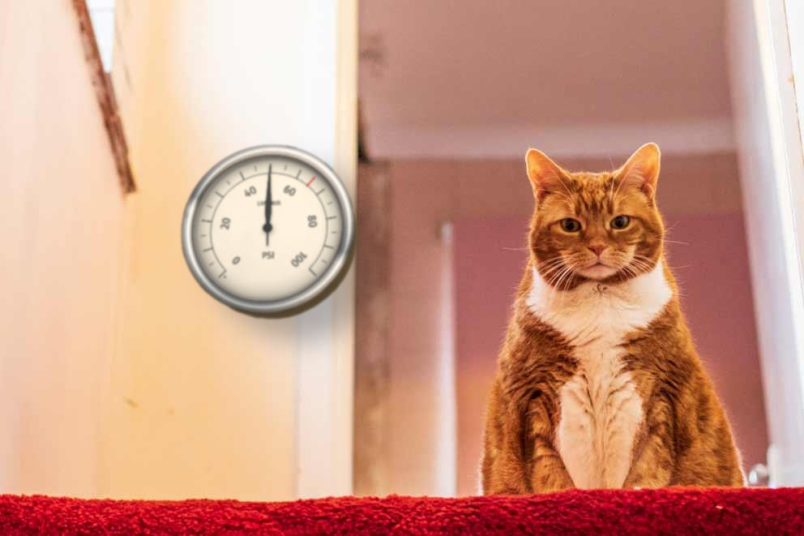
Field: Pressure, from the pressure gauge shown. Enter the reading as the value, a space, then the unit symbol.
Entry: 50 psi
